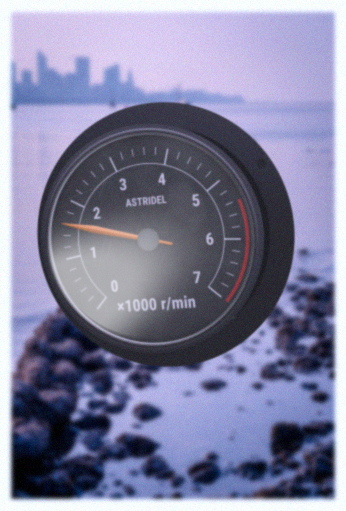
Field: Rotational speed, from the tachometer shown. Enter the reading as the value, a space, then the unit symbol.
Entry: 1600 rpm
